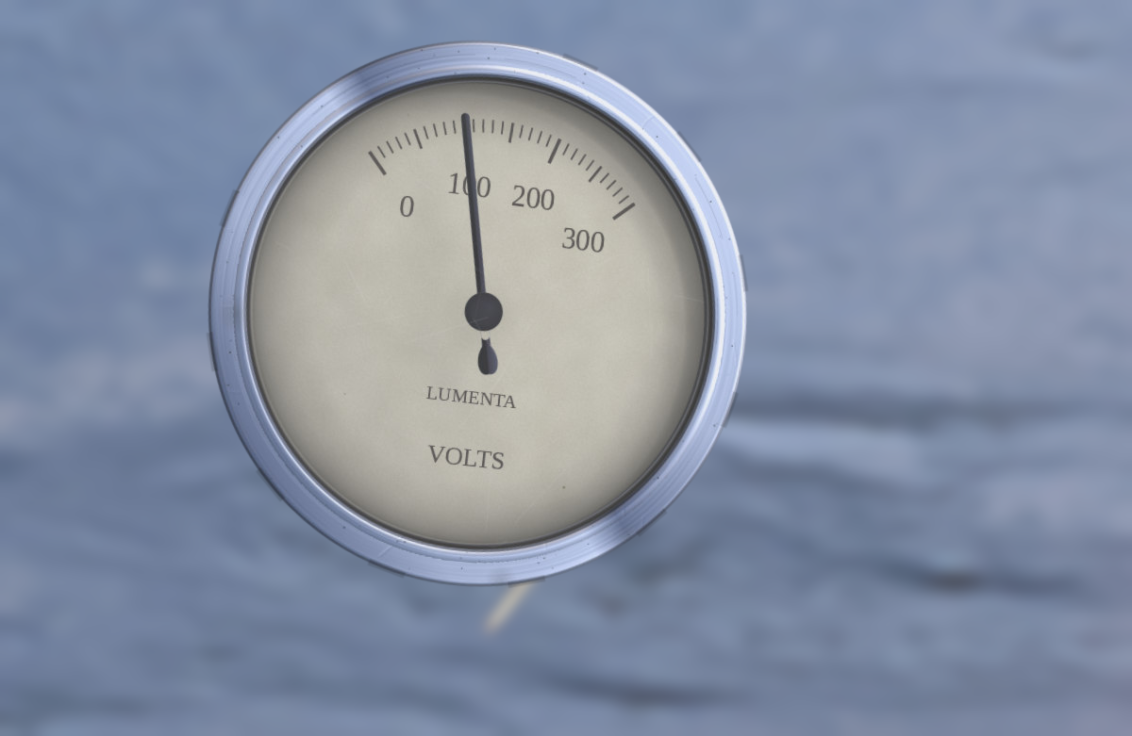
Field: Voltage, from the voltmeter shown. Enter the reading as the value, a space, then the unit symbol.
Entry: 100 V
